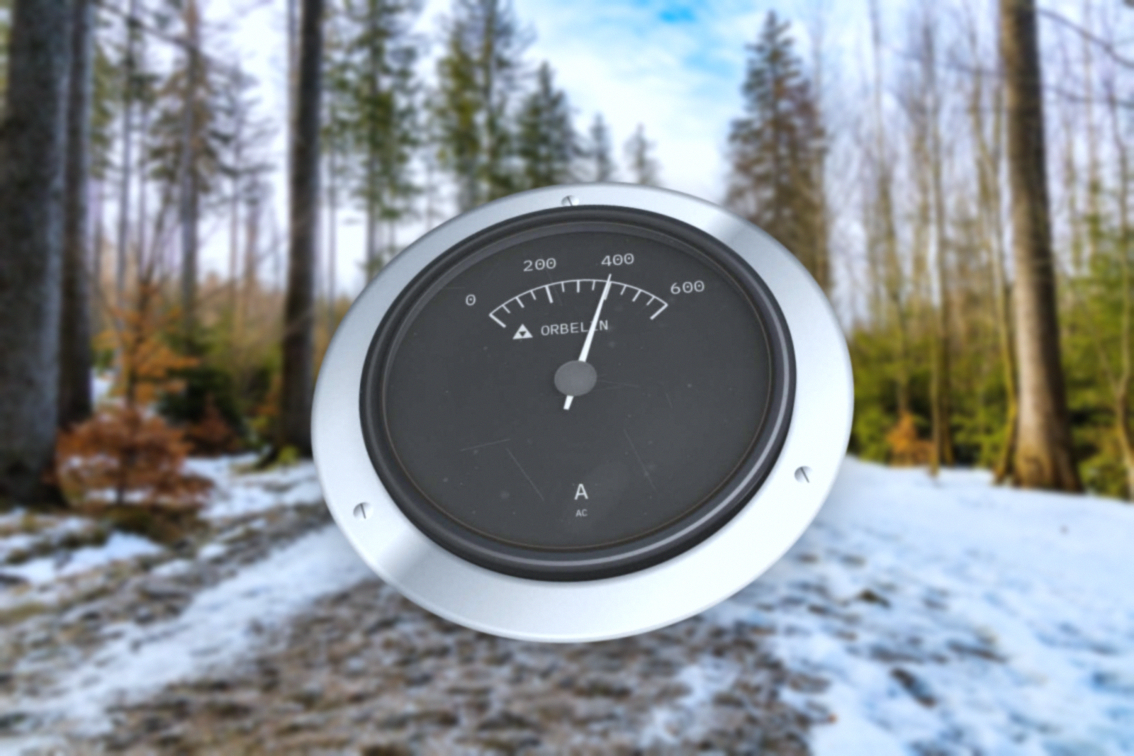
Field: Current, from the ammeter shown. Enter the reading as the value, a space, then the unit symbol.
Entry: 400 A
